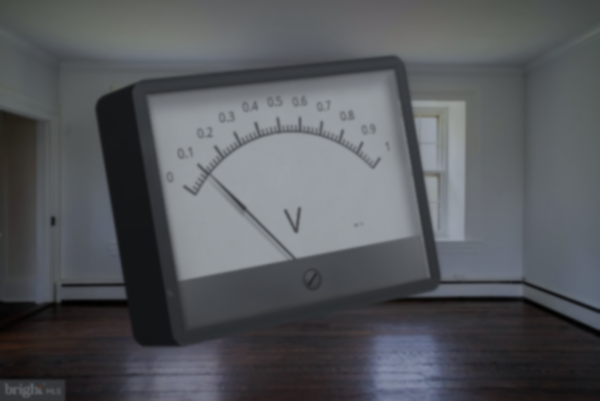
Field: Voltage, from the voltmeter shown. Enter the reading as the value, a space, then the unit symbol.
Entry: 0.1 V
